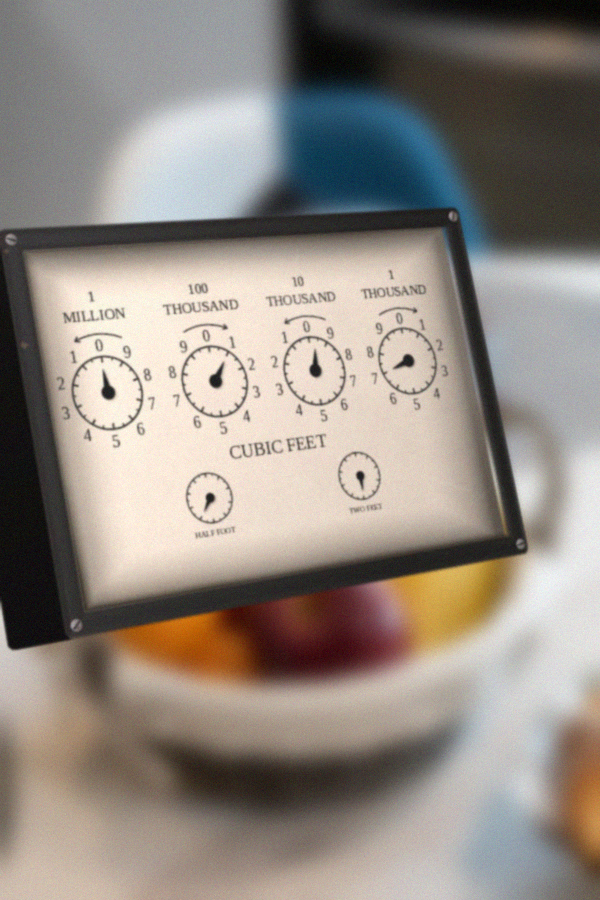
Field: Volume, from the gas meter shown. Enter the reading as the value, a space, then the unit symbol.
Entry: 9700 ft³
